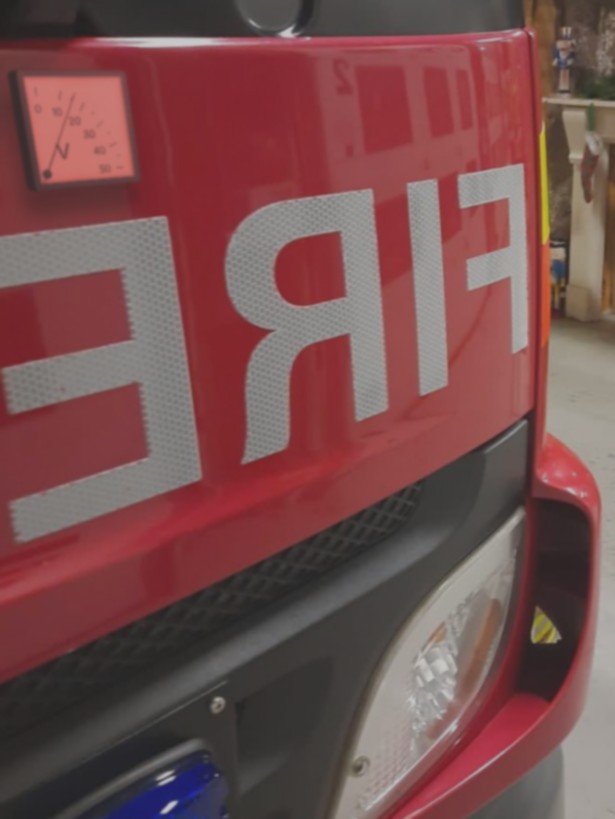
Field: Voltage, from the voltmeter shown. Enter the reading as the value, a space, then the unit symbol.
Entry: 15 V
